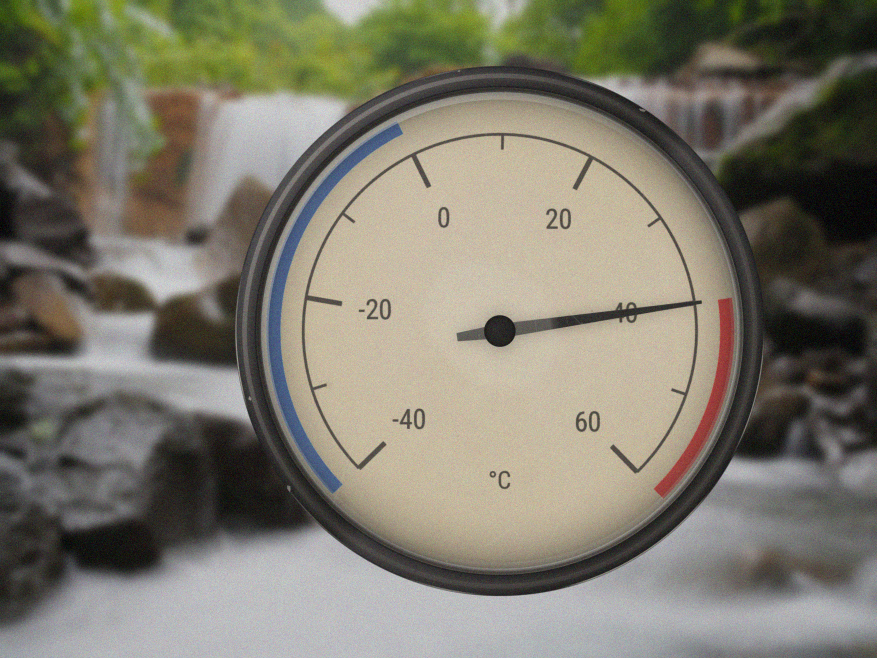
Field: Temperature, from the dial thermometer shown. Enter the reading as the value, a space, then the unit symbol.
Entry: 40 °C
